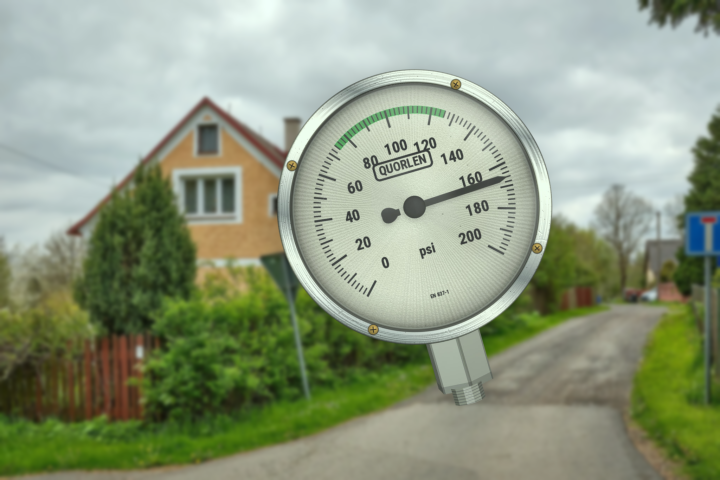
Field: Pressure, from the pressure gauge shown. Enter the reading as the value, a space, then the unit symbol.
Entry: 166 psi
